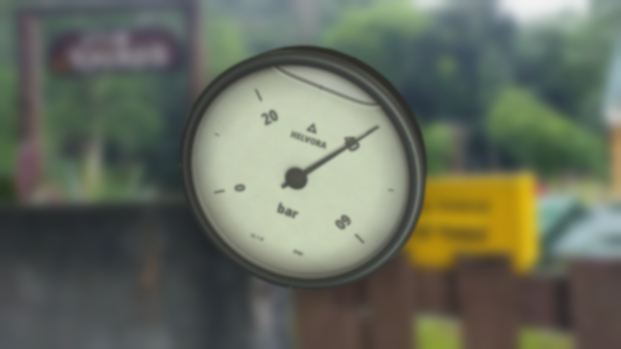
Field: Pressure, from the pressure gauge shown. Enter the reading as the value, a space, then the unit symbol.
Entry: 40 bar
